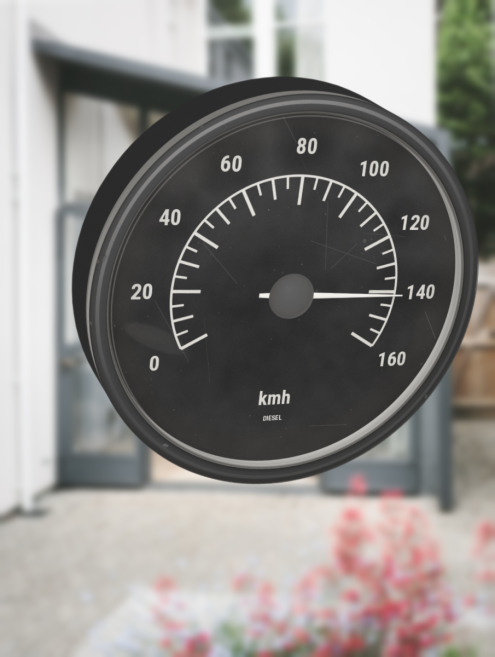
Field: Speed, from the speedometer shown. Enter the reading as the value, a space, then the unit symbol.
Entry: 140 km/h
